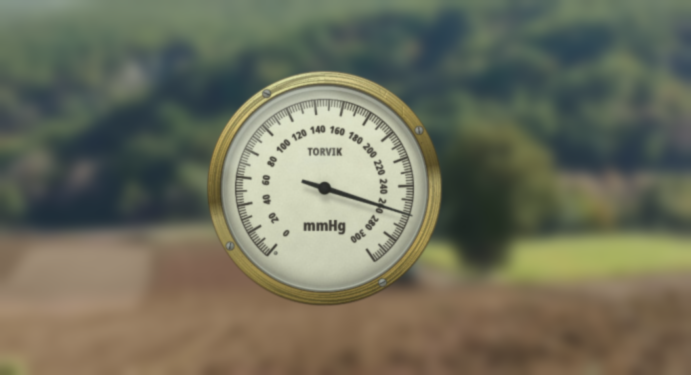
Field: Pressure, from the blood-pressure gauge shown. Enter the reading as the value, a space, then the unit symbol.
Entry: 260 mmHg
